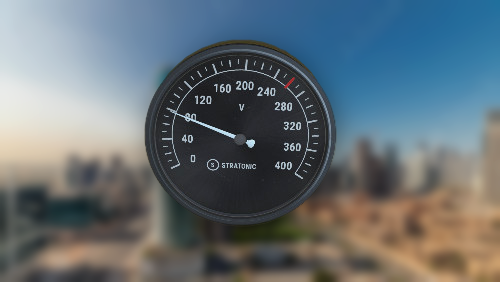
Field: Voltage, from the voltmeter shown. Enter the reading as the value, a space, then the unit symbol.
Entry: 80 V
